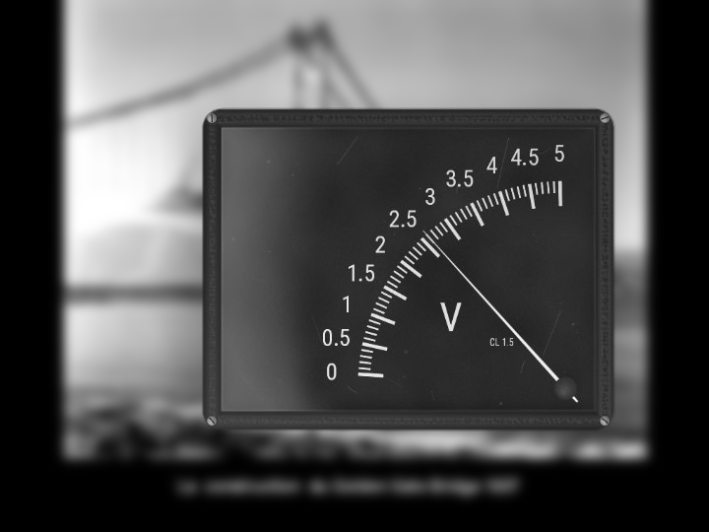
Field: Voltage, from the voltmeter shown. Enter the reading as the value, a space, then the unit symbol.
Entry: 2.6 V
